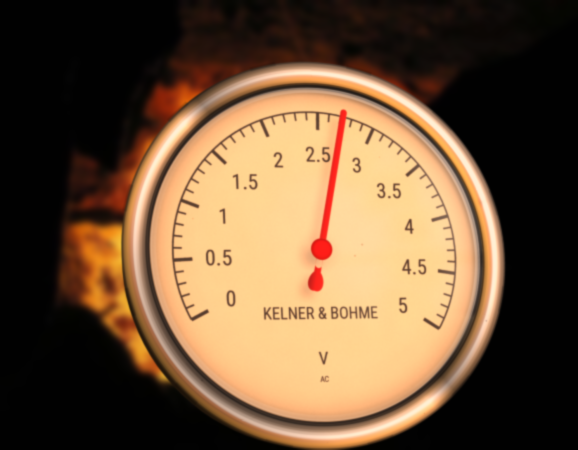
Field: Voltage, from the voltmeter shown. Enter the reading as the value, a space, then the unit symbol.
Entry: 2.7 V
